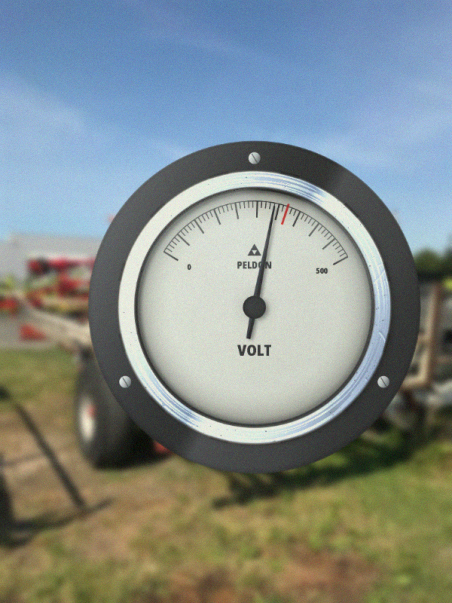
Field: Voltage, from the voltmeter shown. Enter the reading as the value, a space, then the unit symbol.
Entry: 290 V
